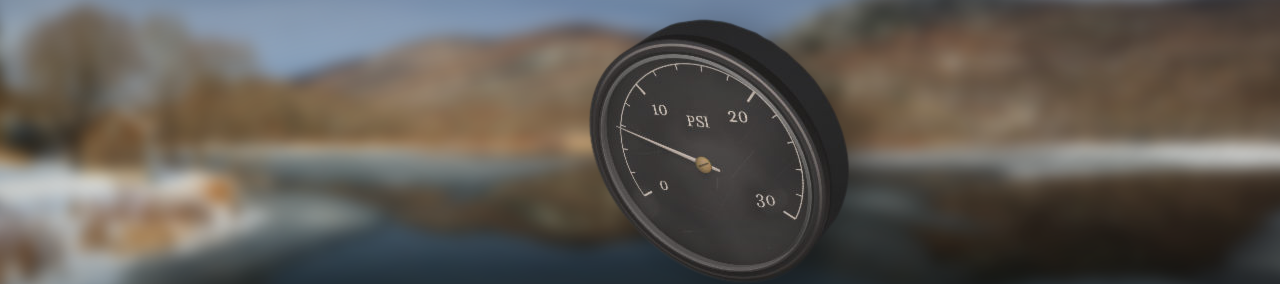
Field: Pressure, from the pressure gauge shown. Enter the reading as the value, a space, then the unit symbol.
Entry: 6 psi
